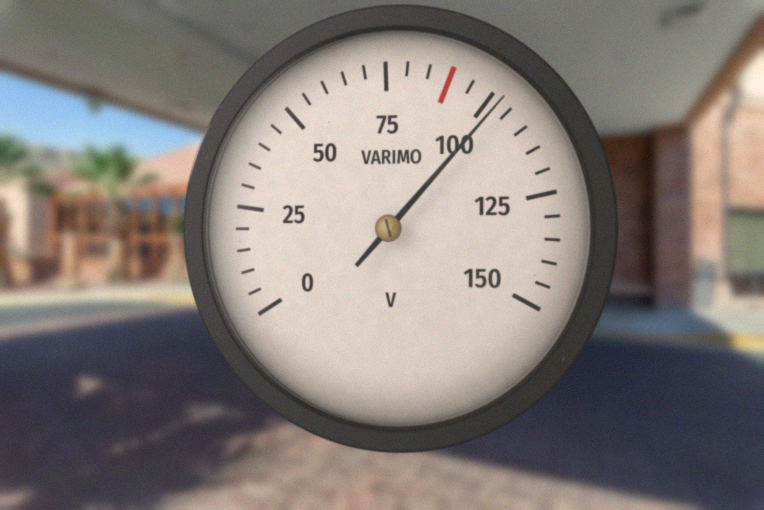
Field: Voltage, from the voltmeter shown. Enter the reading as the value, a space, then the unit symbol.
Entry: 102.5 V
